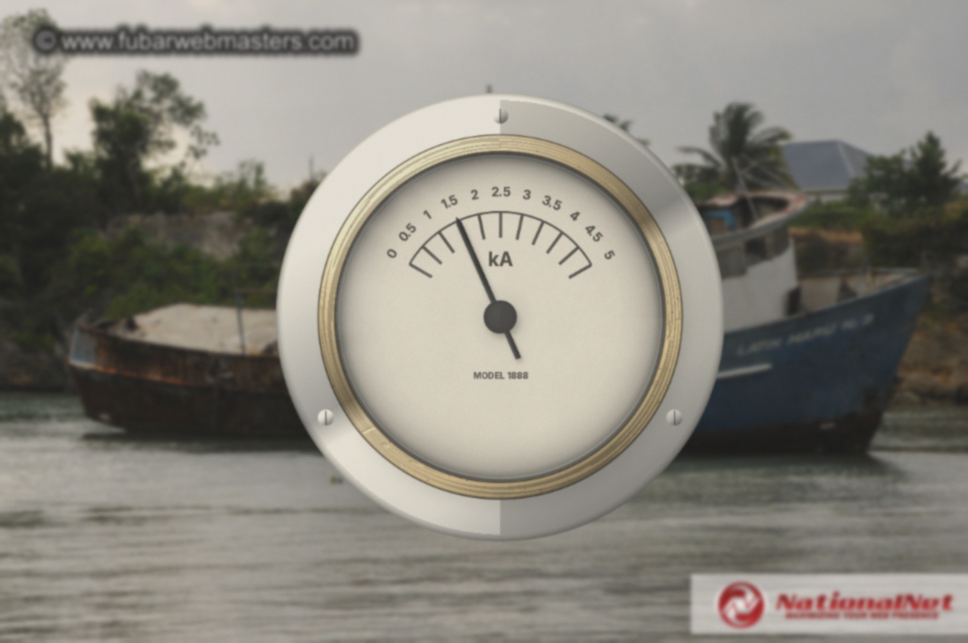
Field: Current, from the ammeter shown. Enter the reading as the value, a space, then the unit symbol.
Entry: 1.5 kA
